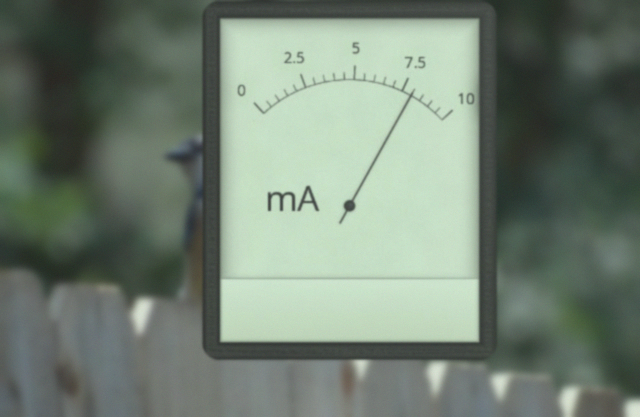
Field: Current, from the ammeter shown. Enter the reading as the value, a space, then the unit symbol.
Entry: 8 mA
